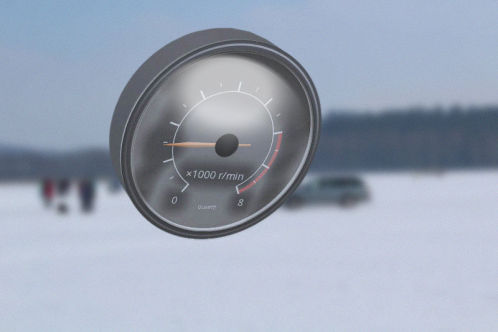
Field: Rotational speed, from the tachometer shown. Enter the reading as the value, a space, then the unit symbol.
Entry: 1500 rpm
